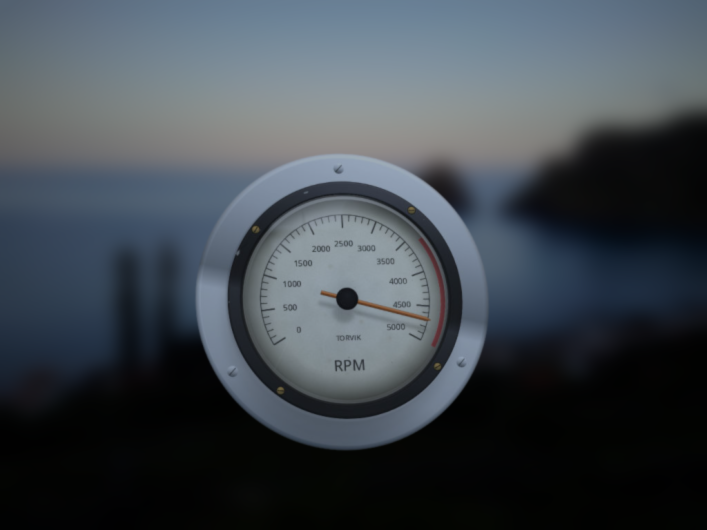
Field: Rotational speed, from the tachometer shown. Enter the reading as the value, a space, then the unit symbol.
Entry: 4700 rpm
